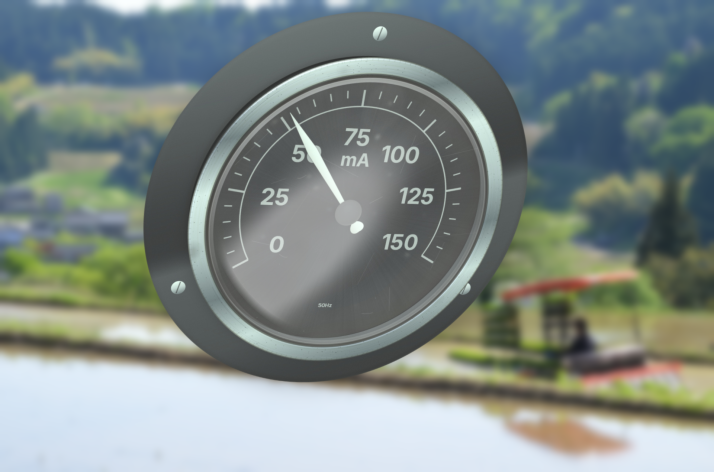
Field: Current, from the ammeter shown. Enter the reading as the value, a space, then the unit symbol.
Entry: 52.5 mA
